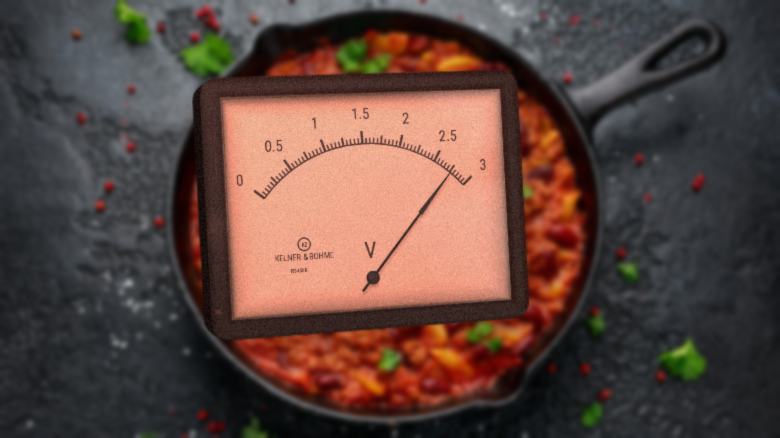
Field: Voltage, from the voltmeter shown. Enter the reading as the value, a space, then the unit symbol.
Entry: 2.75 V
